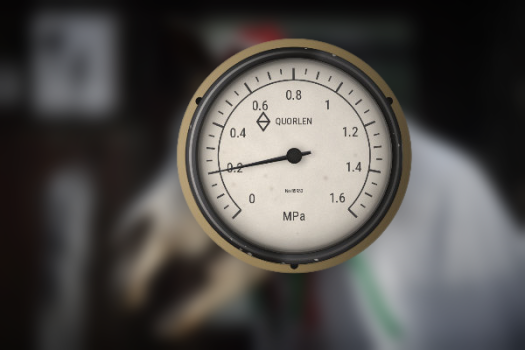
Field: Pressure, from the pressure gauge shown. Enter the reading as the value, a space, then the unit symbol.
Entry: 0.2 MPa
